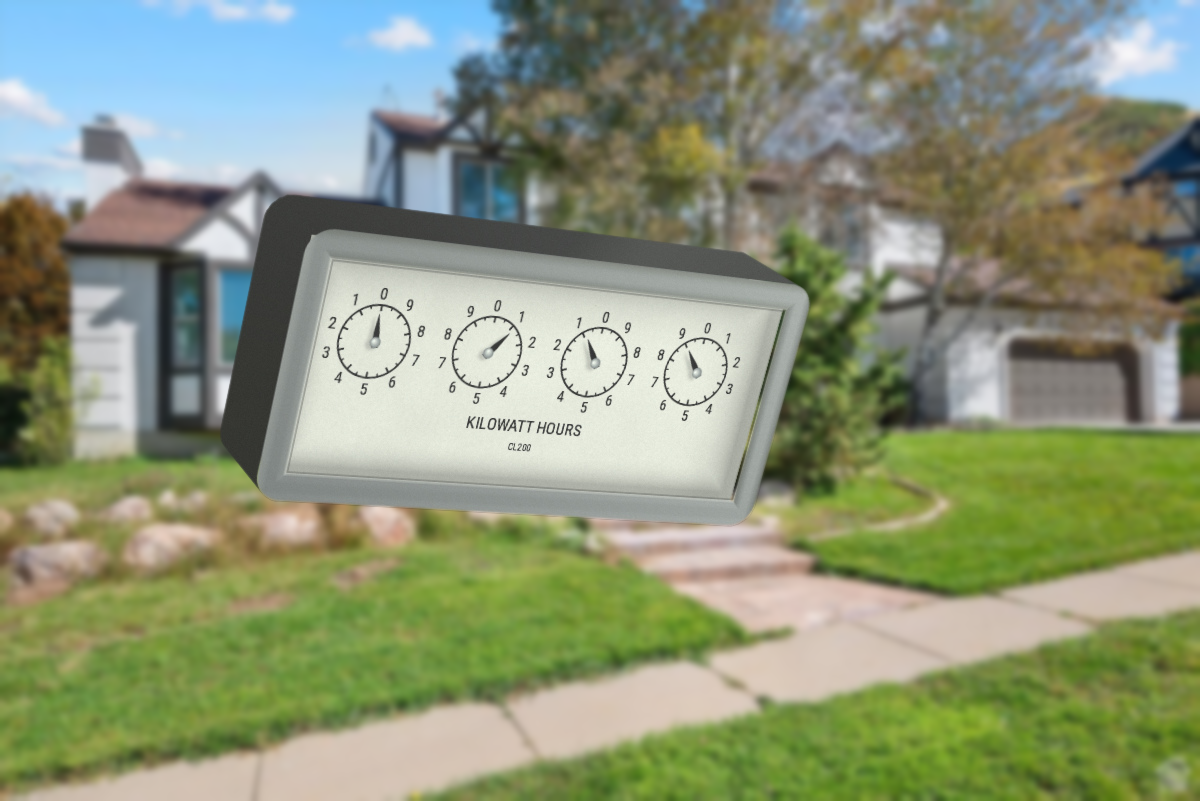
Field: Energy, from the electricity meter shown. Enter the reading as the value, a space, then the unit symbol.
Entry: 109 kWh
